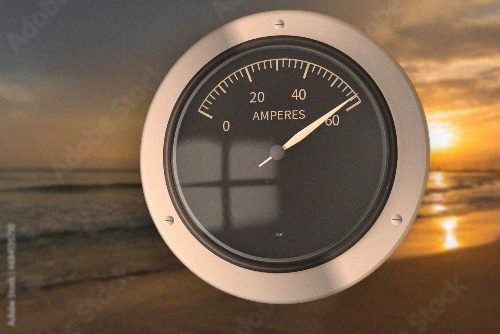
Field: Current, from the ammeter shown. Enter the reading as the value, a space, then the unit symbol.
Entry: 58 A
